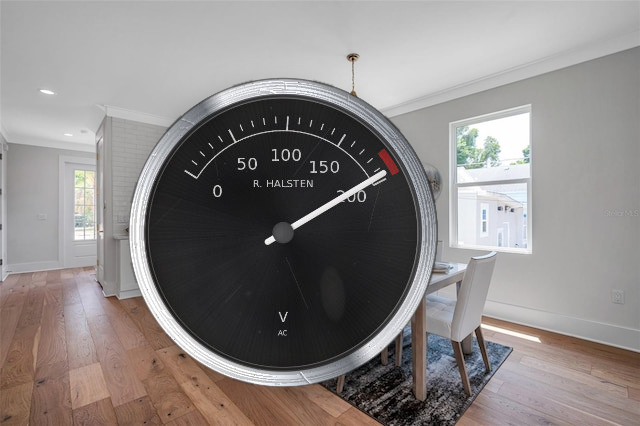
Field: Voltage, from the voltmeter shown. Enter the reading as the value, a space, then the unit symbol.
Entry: 195 V
